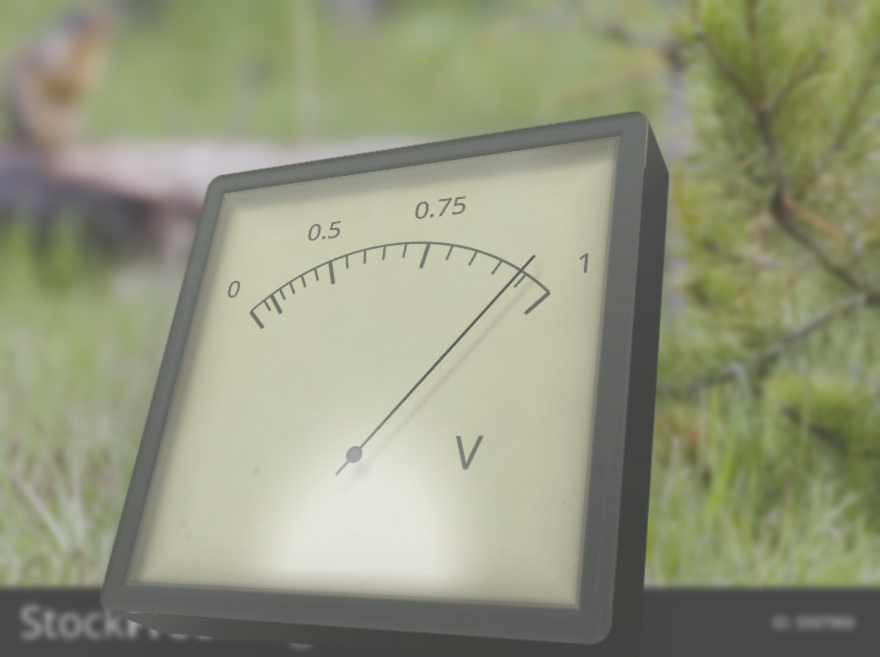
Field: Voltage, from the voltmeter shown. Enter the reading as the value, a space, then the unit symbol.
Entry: 0.95 V
